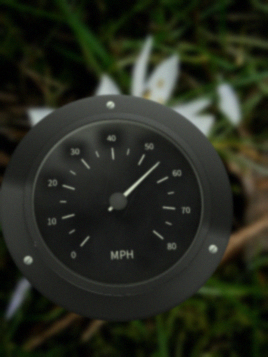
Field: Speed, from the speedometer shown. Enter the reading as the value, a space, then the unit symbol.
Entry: 55 mph
